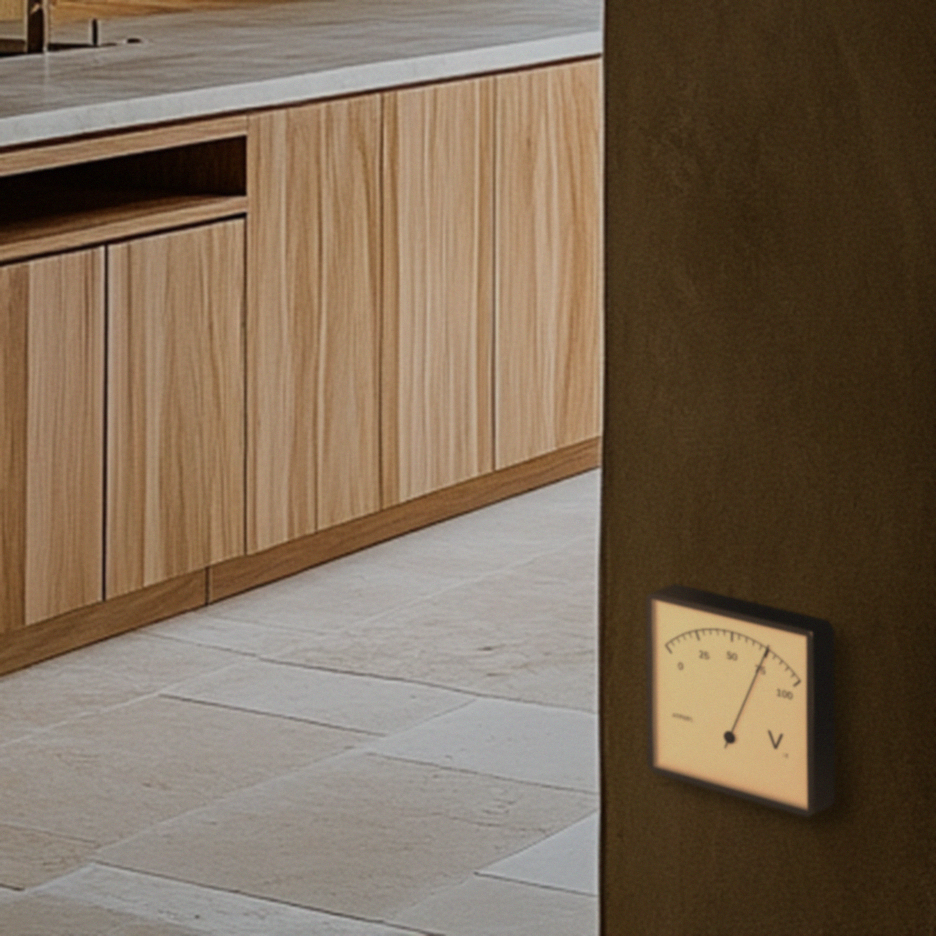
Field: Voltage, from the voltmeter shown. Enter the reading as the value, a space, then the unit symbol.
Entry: 75 V
